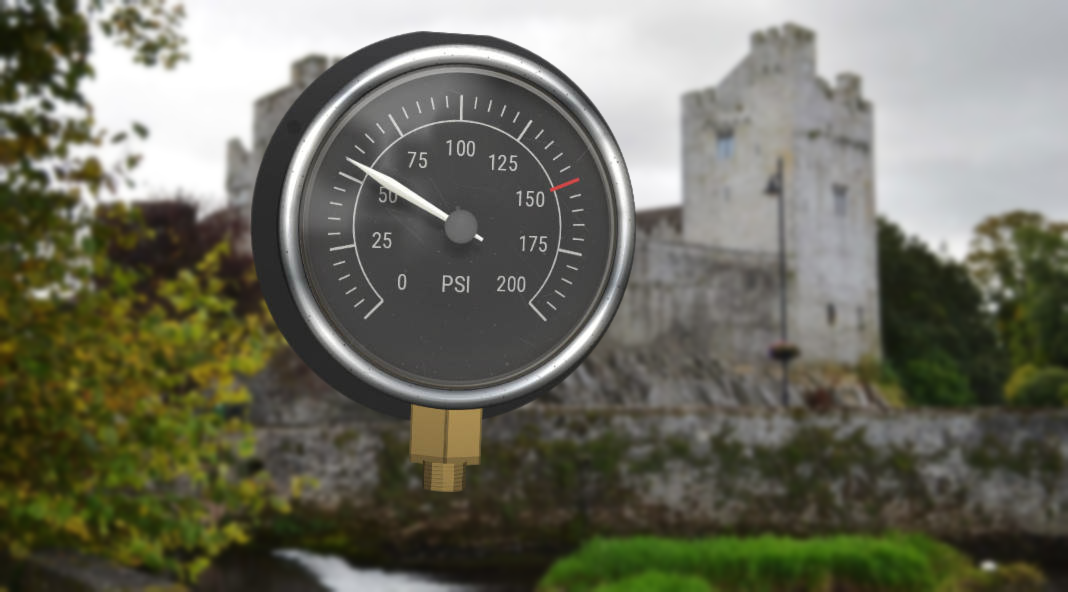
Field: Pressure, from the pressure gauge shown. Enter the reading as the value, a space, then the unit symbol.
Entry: 55 psi
